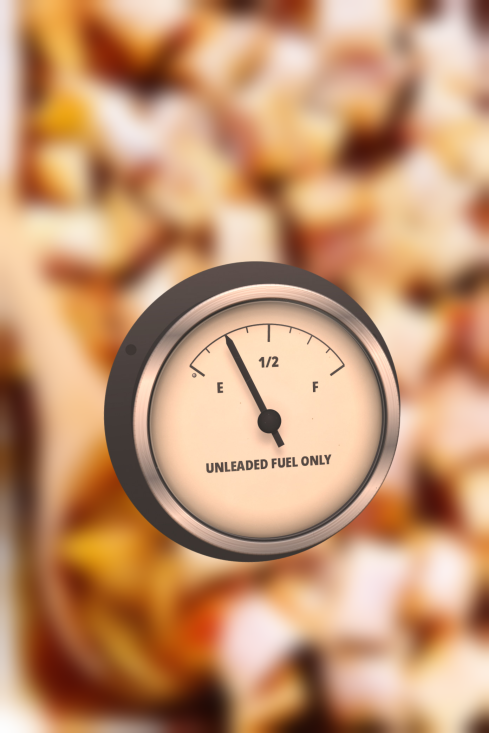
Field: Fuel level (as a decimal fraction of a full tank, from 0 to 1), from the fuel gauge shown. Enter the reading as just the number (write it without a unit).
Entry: 0.25
